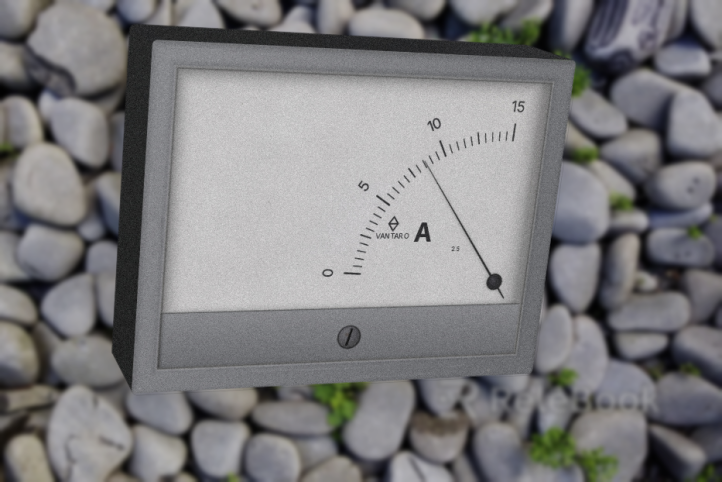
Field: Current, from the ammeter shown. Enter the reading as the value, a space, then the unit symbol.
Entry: 8.5 A
